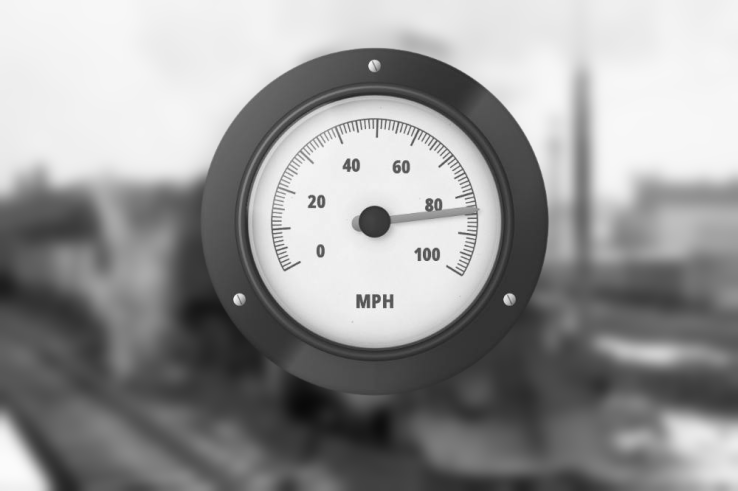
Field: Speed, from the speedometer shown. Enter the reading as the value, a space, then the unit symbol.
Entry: 84 mph
